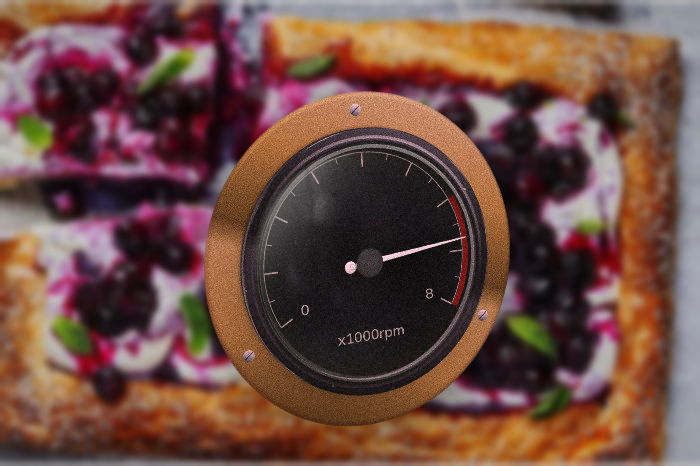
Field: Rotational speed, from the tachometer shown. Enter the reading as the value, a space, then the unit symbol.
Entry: 6750 rpm
